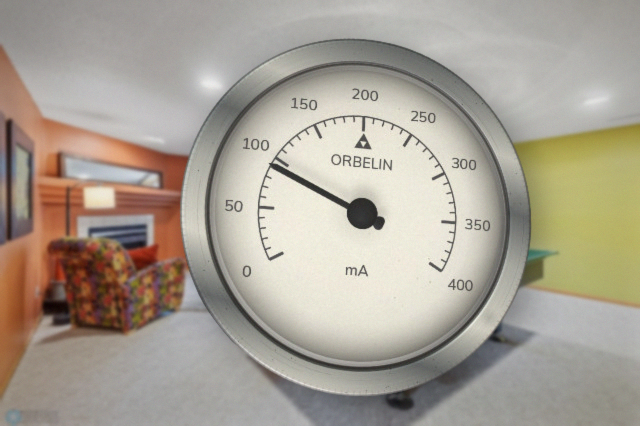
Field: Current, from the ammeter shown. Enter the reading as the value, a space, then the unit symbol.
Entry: 90 mA
